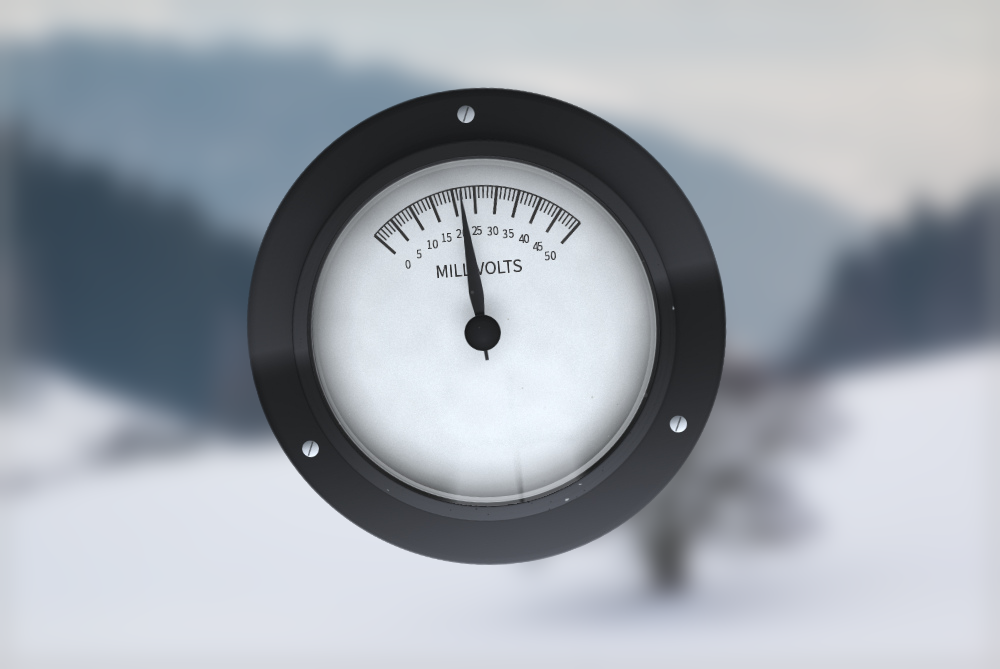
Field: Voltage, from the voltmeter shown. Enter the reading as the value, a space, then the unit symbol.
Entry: 22 mV
